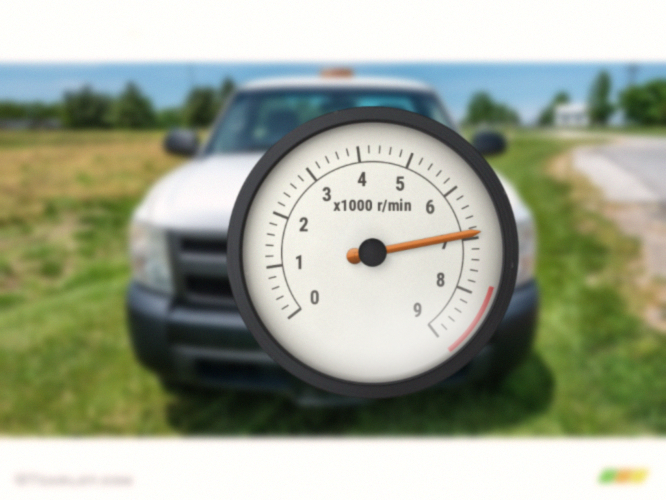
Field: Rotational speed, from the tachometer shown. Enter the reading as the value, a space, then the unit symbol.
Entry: 6900 rpm
